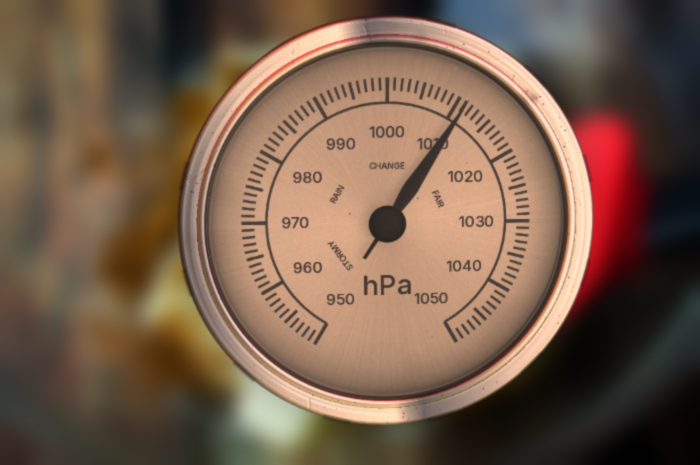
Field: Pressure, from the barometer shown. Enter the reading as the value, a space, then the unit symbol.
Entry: 1011 hPa
